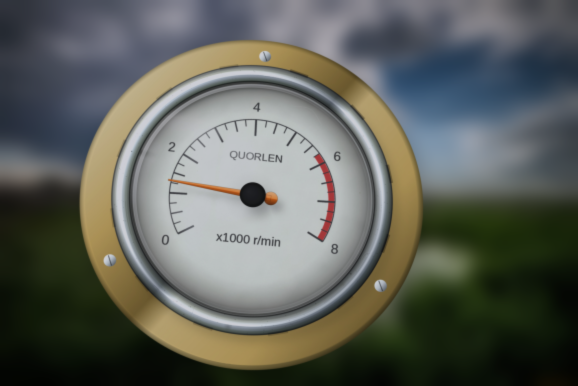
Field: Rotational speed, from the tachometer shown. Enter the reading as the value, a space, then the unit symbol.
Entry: 1250 rpm
